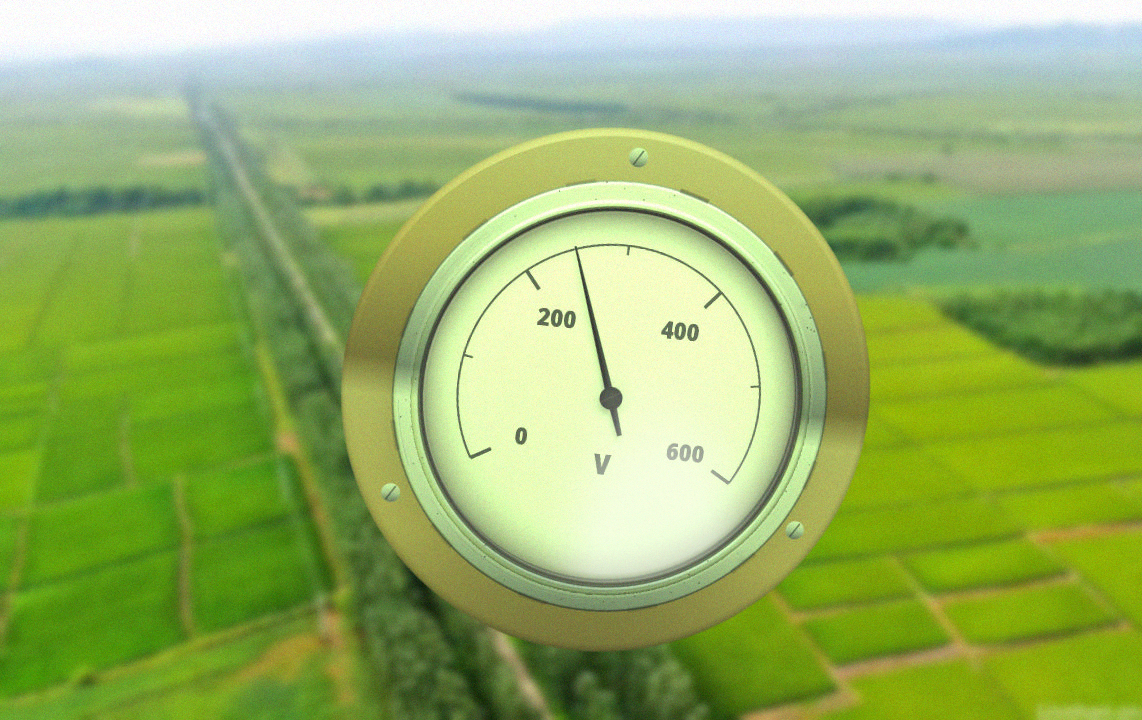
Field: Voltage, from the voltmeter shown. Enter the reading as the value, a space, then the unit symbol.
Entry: 250 V
